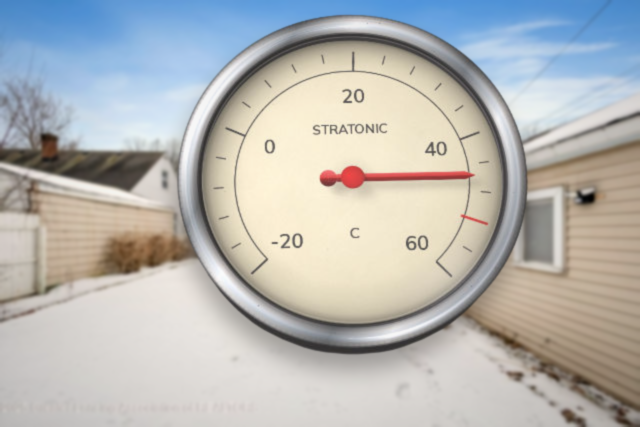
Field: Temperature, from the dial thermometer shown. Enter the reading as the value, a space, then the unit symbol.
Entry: 46 °C
